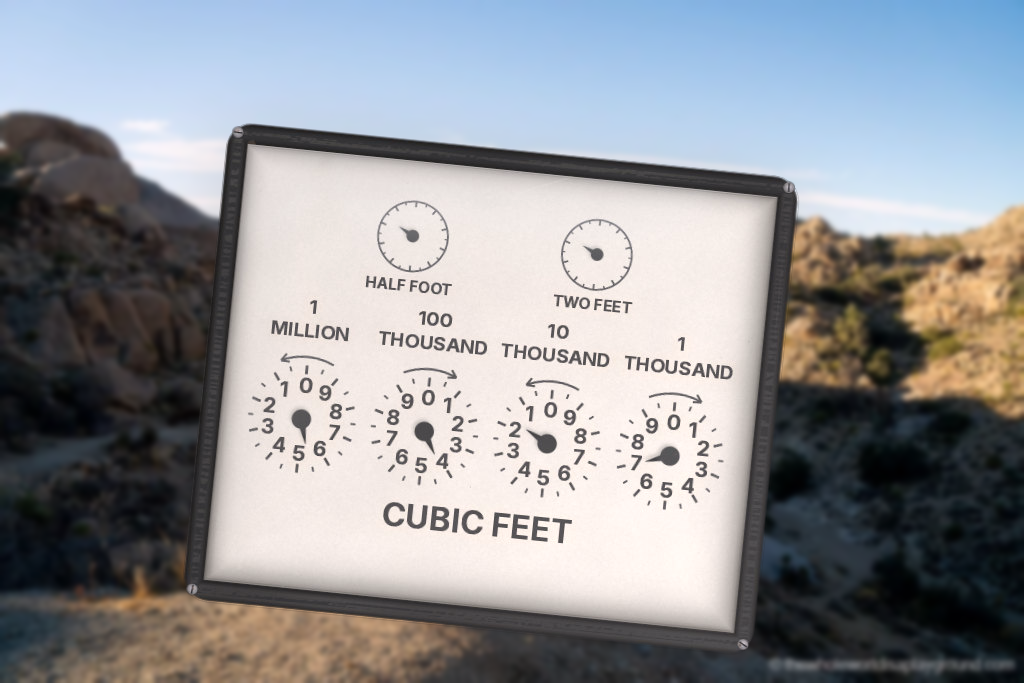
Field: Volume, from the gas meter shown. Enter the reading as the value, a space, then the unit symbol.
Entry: 541700 ft³
